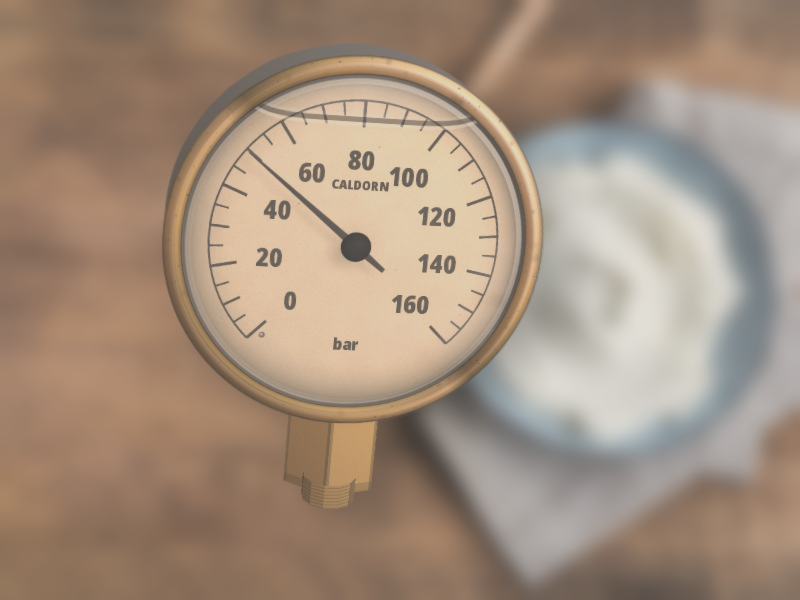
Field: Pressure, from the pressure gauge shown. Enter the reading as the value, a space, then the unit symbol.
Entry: 50 bar
